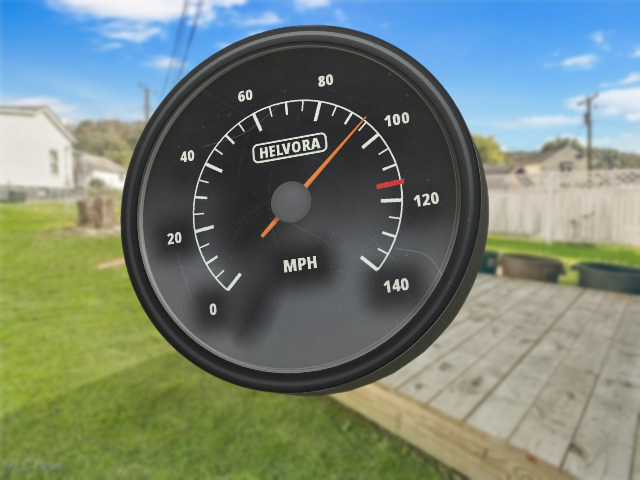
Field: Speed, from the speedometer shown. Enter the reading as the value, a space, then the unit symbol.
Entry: 95 mph
